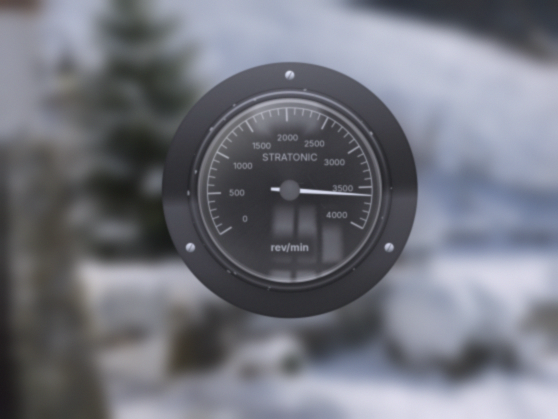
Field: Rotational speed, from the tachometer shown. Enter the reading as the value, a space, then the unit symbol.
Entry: 3600 rpm
